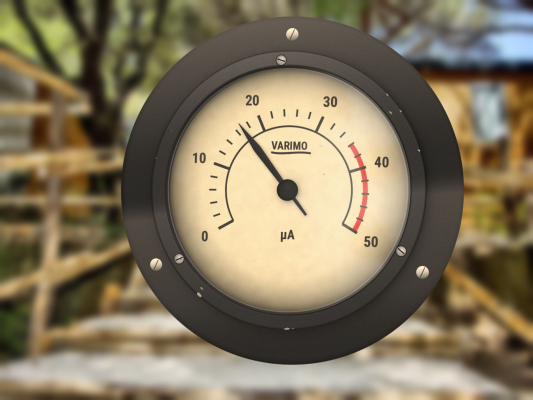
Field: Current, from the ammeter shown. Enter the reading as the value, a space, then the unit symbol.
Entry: 17 µA
